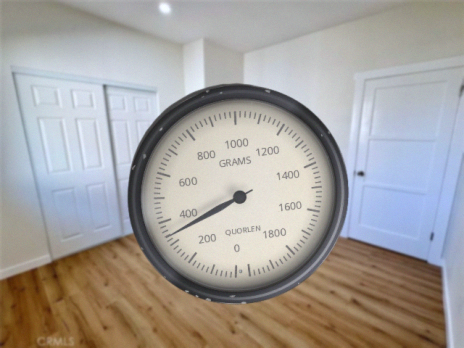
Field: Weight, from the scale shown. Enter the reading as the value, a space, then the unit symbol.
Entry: 340 g
